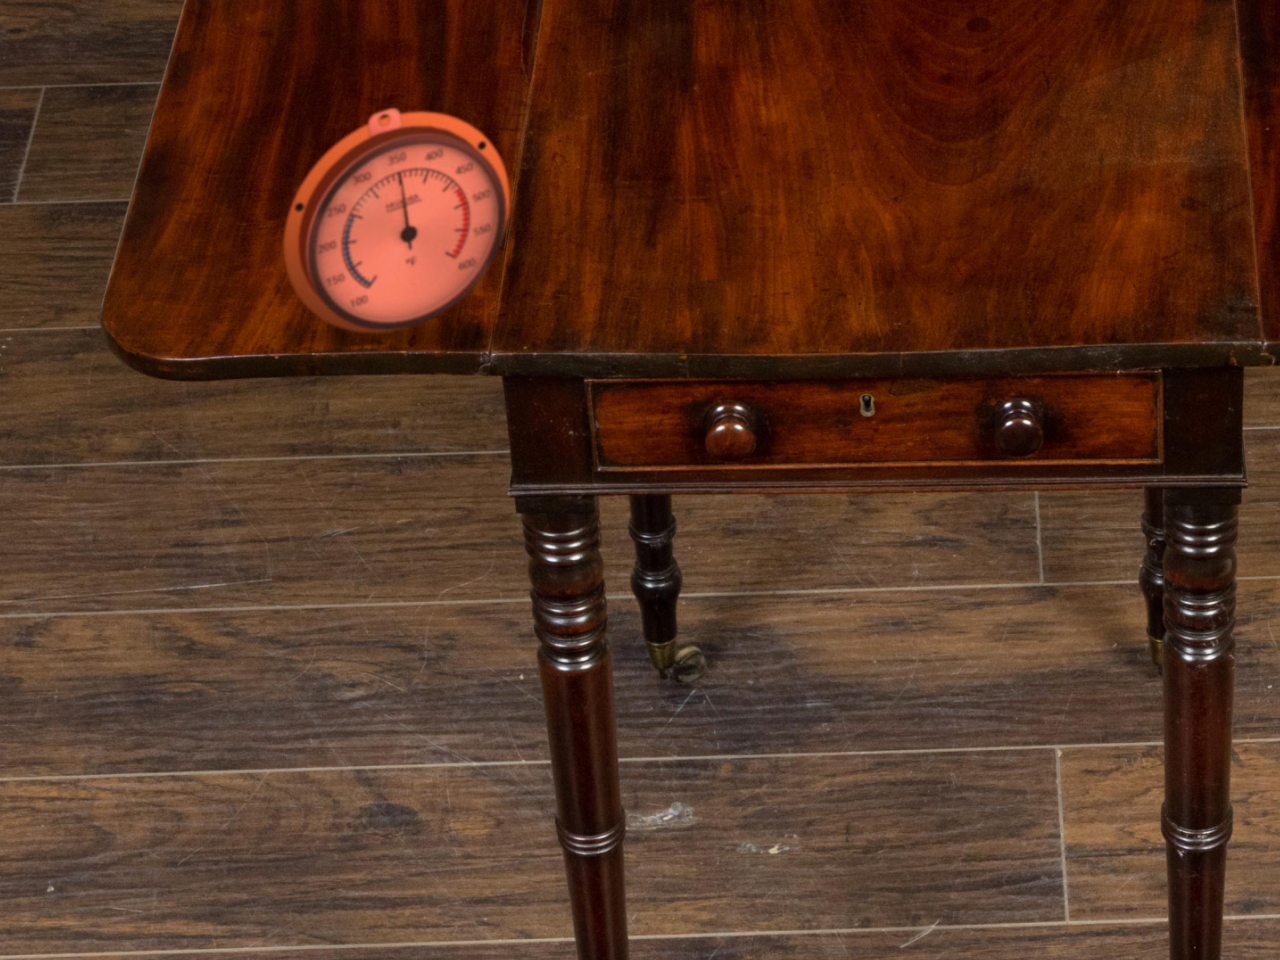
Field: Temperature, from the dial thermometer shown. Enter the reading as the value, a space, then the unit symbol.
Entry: 350 °F
